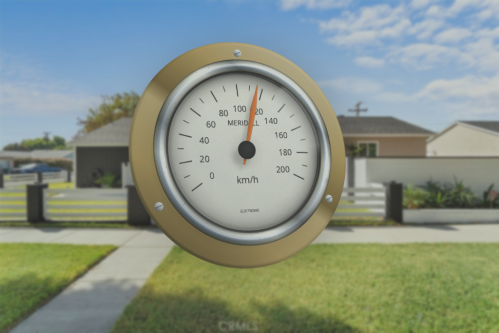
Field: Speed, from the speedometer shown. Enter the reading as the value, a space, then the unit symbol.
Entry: 115 km/h
